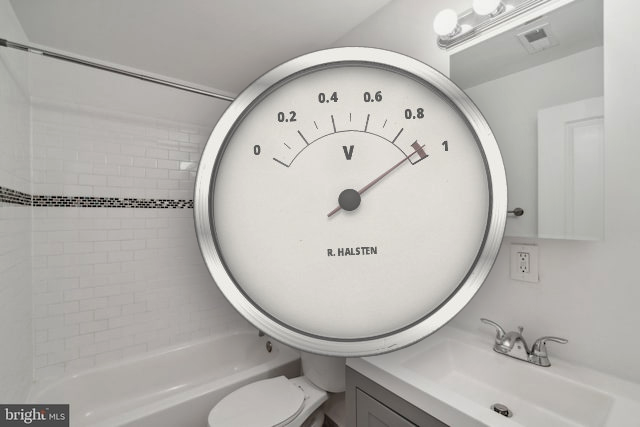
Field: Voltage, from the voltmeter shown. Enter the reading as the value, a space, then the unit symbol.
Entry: 0.95 V
